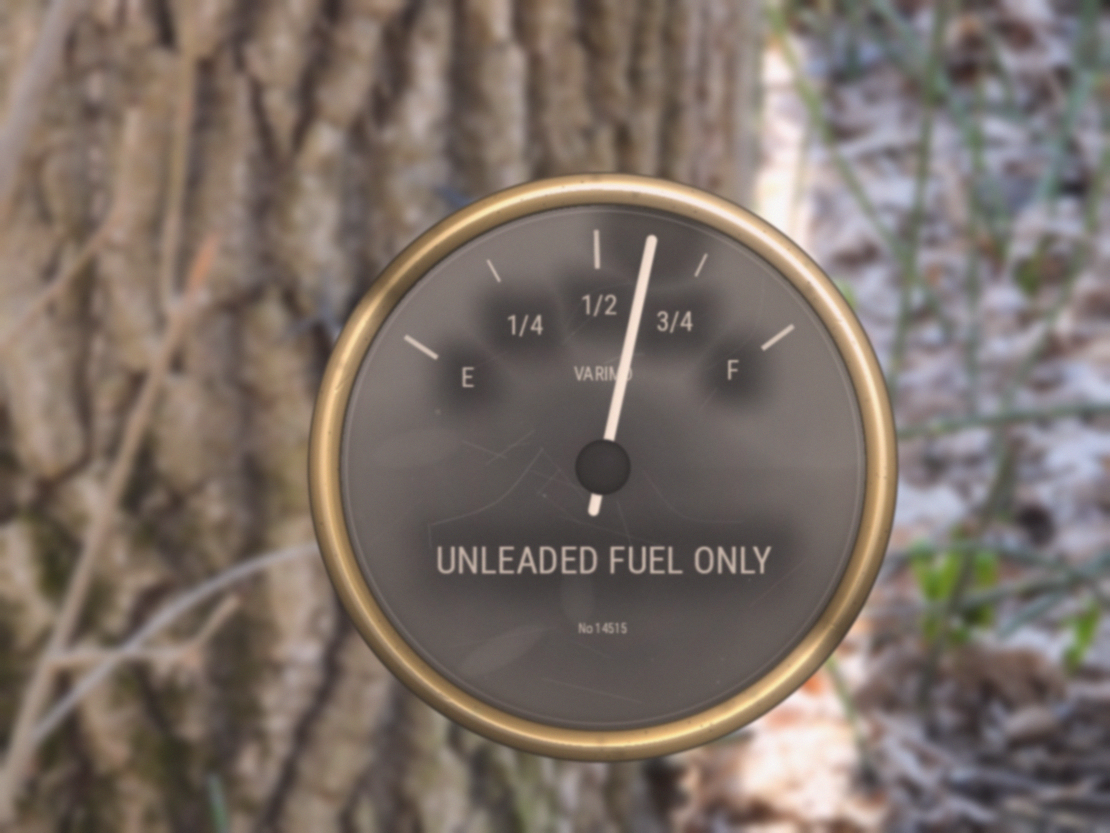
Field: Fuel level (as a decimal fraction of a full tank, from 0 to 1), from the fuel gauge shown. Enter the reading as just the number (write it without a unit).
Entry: 0.625
